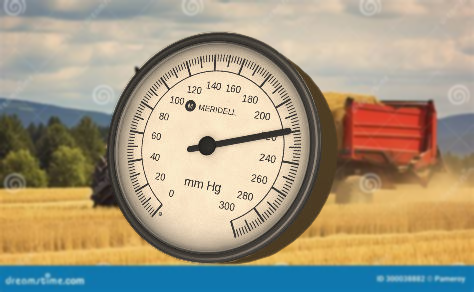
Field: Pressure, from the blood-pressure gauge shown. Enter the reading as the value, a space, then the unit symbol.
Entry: 220 mmHg
